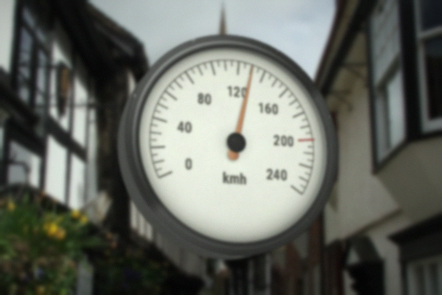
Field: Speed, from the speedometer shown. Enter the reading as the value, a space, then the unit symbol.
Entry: 130 km/h
